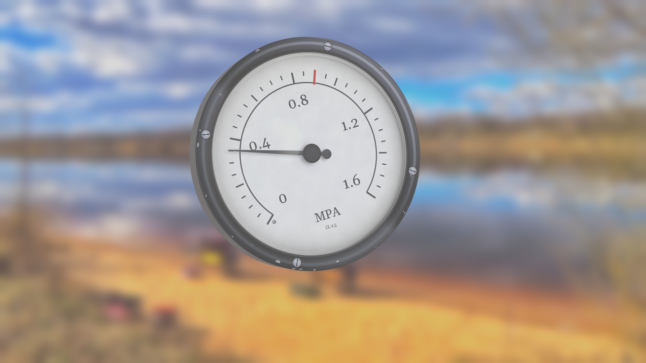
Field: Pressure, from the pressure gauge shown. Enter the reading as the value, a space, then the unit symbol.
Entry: 0.35 MPa
